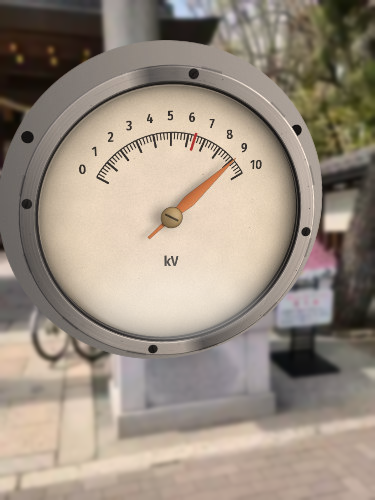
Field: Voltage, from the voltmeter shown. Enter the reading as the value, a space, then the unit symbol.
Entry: 9 kV
